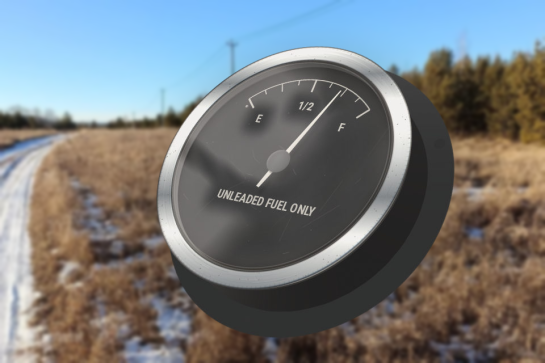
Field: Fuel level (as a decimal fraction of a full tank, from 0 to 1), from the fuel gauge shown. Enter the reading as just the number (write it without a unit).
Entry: 0.75
